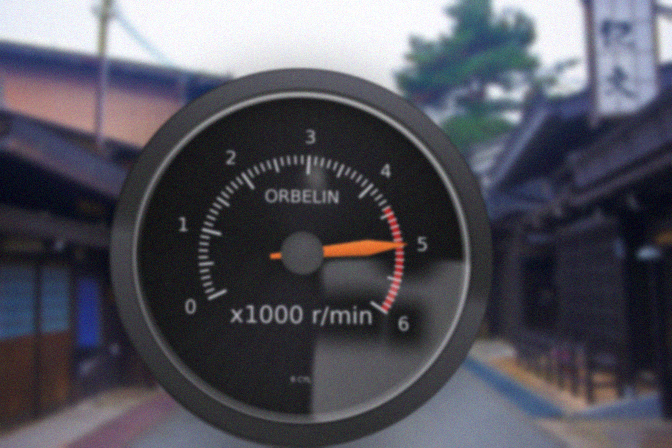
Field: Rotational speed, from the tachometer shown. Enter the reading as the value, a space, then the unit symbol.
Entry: 5000 rpm
